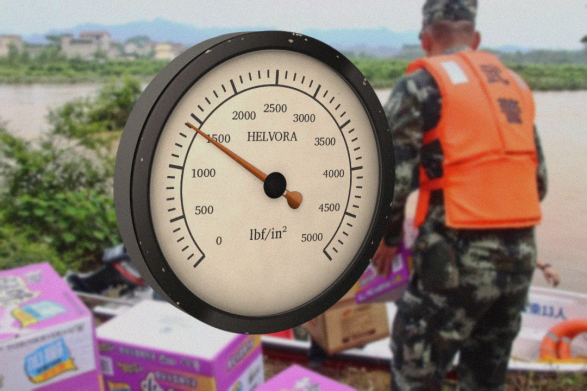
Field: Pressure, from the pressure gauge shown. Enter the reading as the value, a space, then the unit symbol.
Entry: 1400 psi
